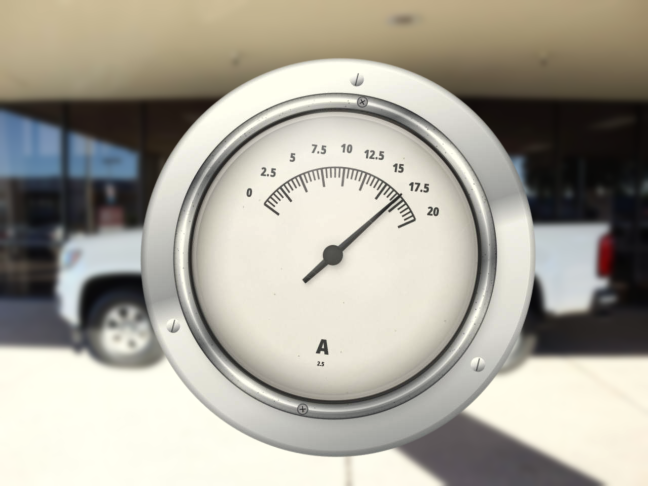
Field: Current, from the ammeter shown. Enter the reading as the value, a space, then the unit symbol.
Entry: 17 A
